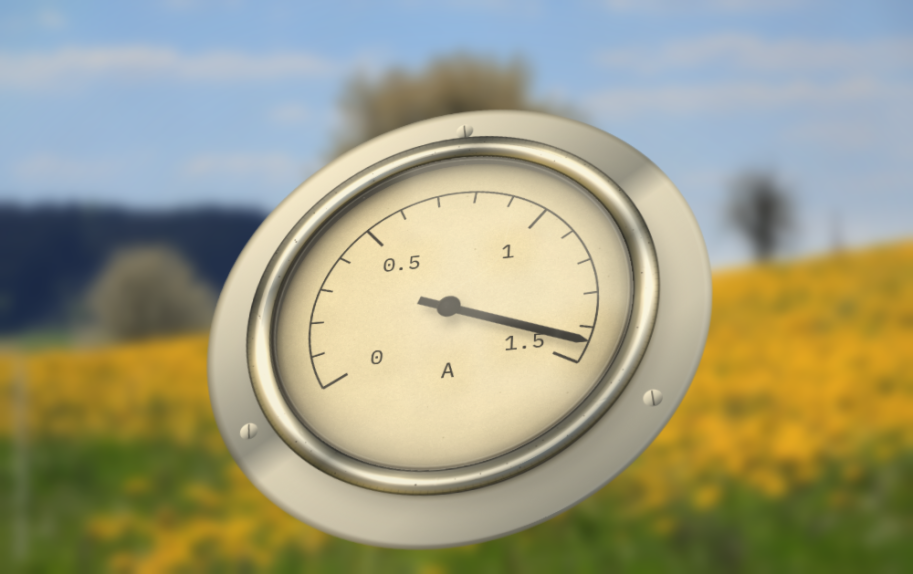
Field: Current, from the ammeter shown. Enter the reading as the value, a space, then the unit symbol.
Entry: 1.45 A
